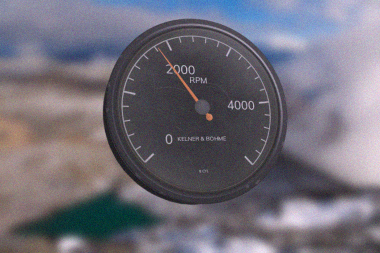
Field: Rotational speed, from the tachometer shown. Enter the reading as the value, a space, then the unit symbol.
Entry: 1800 rpm
